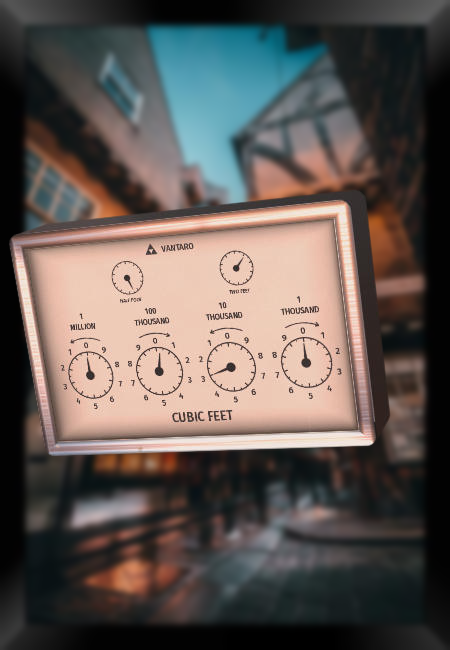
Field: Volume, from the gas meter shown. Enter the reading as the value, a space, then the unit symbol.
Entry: 3000 ft³
